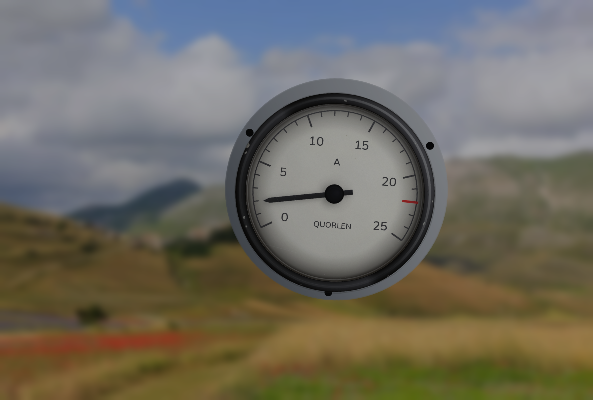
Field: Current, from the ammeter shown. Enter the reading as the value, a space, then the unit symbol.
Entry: 2 A
